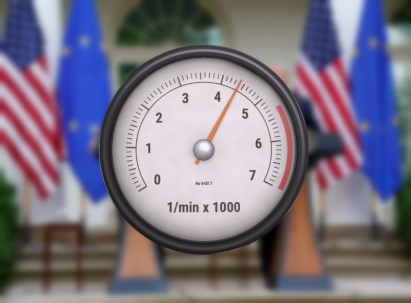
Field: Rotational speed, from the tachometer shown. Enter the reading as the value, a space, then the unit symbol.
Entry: 4400 rpm
